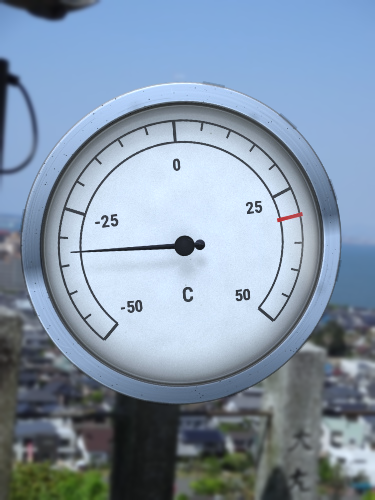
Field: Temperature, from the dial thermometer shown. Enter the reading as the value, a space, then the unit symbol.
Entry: -32.5 °C
